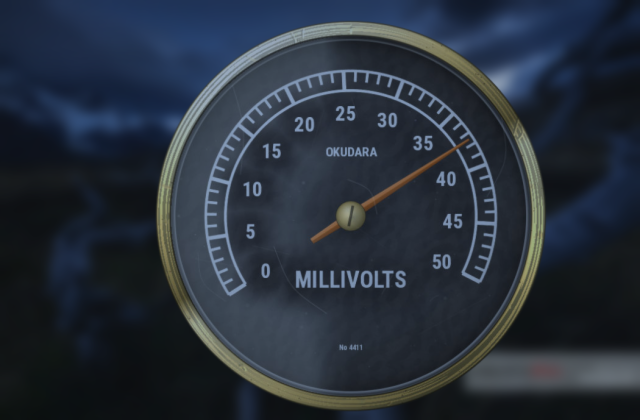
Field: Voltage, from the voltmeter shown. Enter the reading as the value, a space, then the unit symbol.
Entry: 37.5 mV
